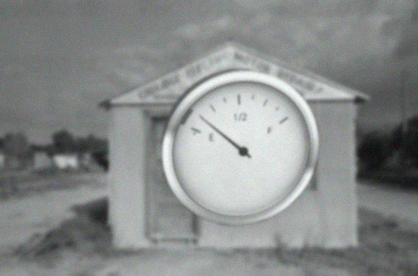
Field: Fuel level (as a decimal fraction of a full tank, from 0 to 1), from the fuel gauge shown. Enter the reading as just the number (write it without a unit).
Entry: 0.125
